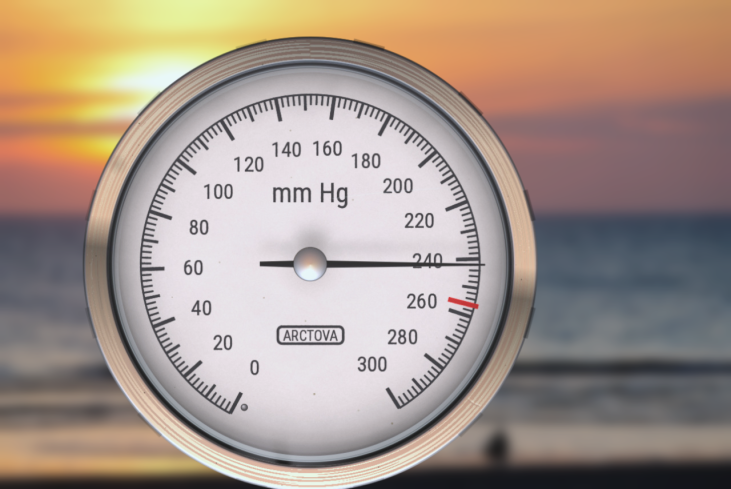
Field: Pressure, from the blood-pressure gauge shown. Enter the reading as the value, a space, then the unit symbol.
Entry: 242 mmHg
